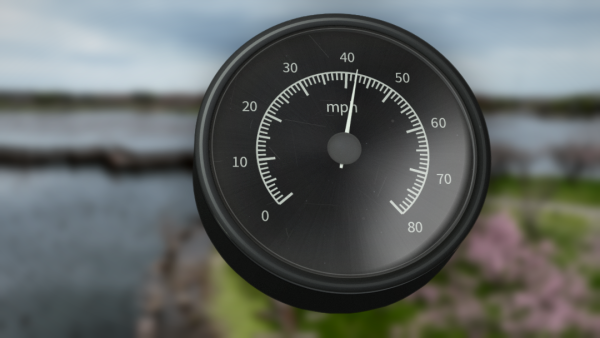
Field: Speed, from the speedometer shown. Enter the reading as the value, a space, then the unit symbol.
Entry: 42 mph
